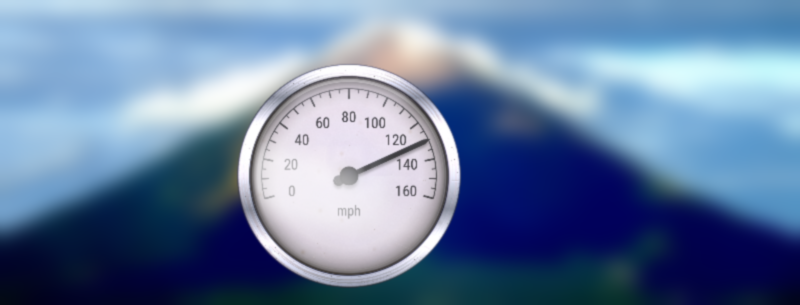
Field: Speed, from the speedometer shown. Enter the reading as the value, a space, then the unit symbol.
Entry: 130 mph
